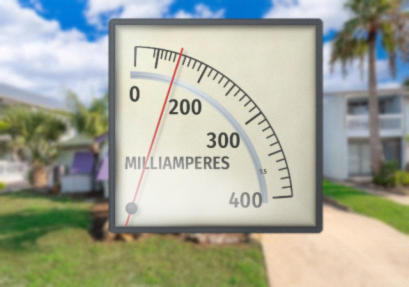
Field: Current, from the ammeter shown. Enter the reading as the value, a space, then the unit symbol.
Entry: 150 mA
